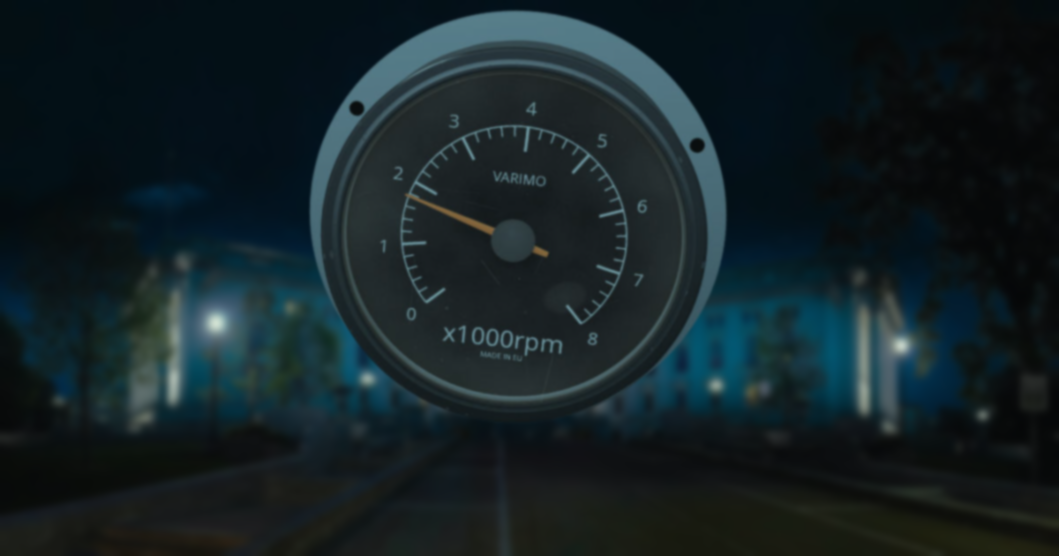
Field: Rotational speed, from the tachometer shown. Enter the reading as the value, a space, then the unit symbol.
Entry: 1800 rpm
